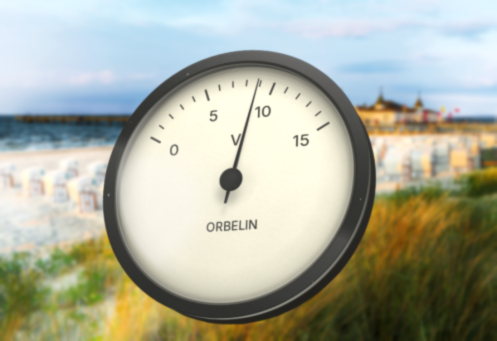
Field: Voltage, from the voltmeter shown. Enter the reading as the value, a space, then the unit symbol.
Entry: 9 V
